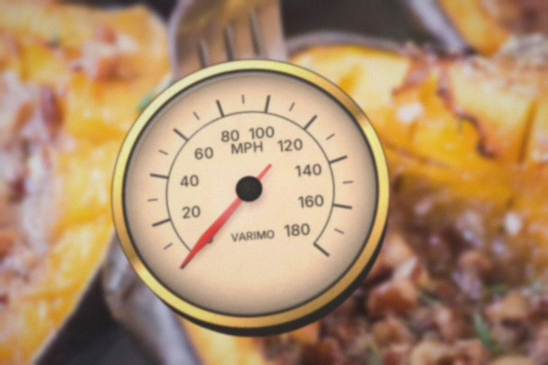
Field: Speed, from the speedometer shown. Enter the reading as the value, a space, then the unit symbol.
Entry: 0 mph
